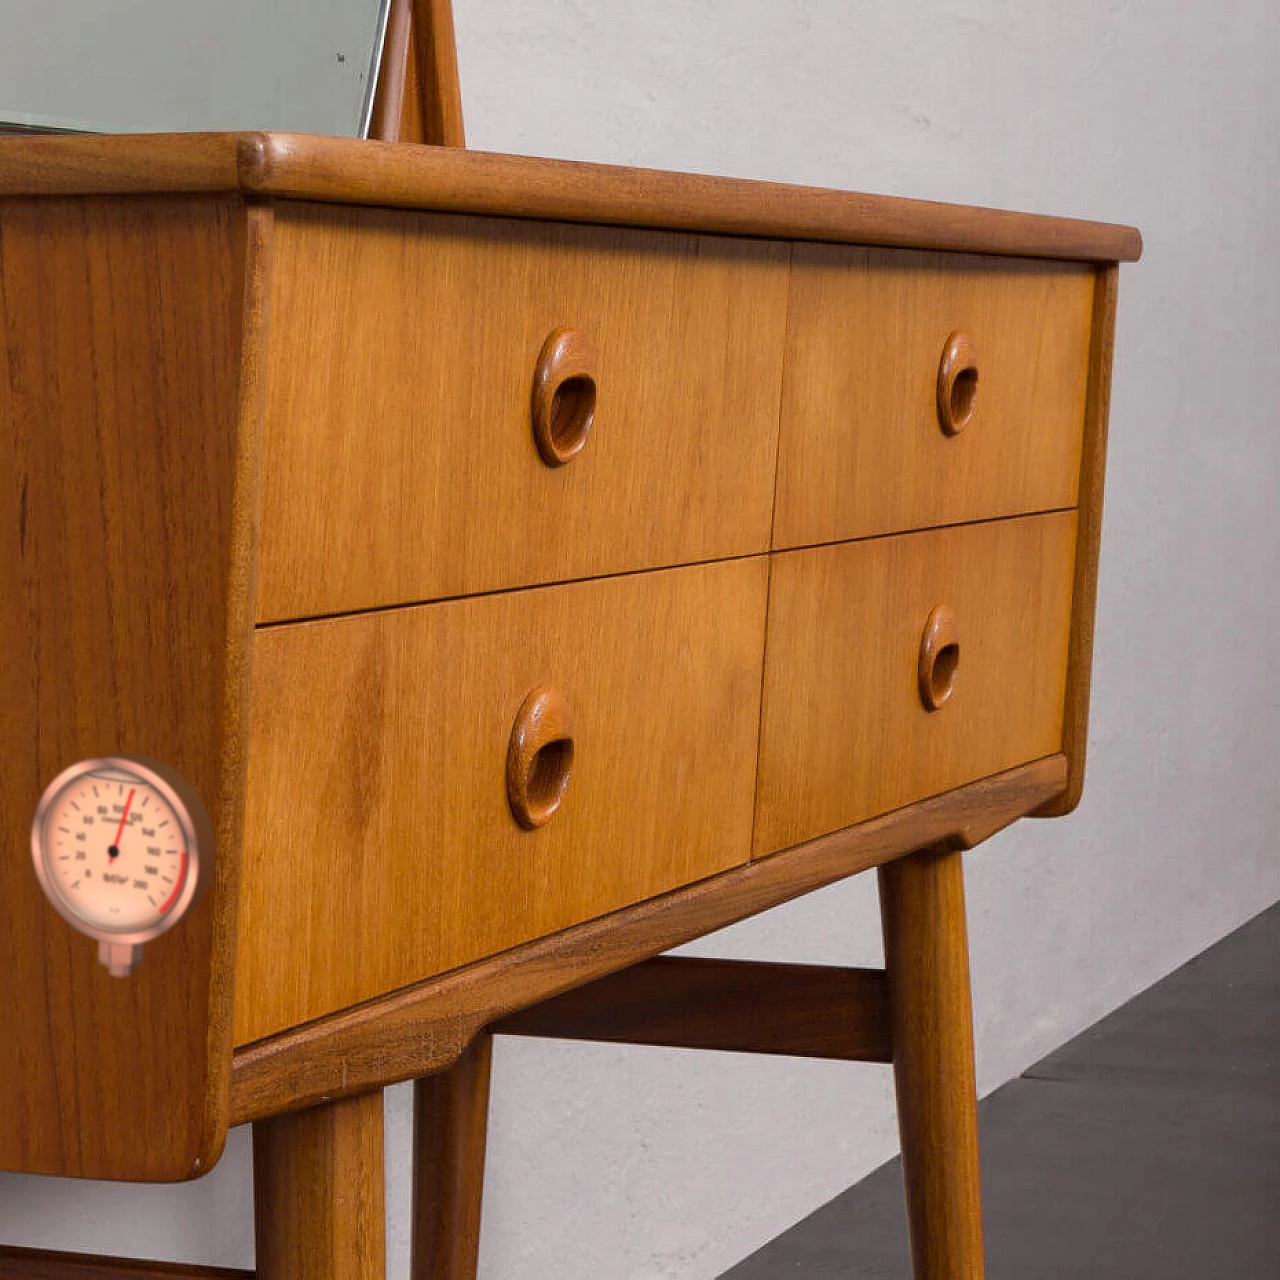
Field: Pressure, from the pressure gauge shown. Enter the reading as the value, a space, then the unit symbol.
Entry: 110 psi
